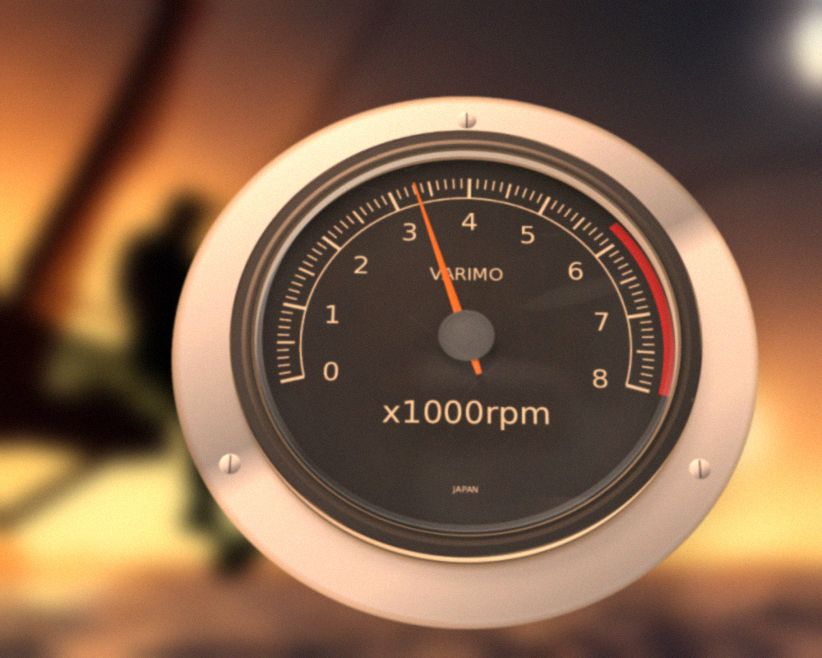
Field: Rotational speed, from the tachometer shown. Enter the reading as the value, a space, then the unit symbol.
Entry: 3300 rpm
